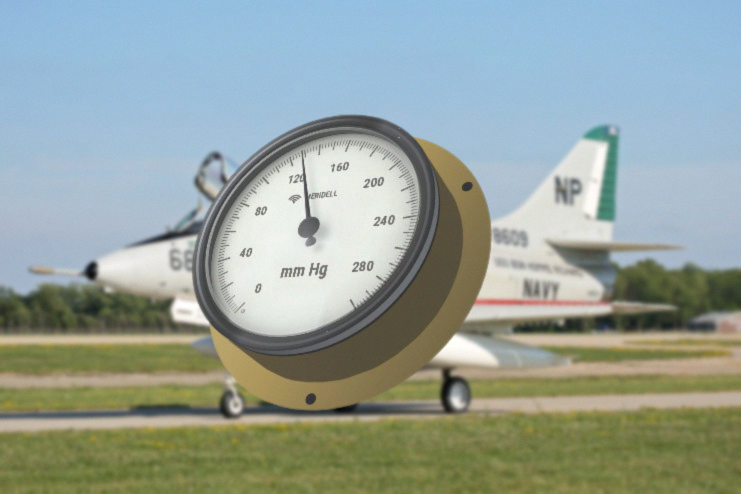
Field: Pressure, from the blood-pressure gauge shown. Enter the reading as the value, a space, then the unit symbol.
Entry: 130 mmHg
